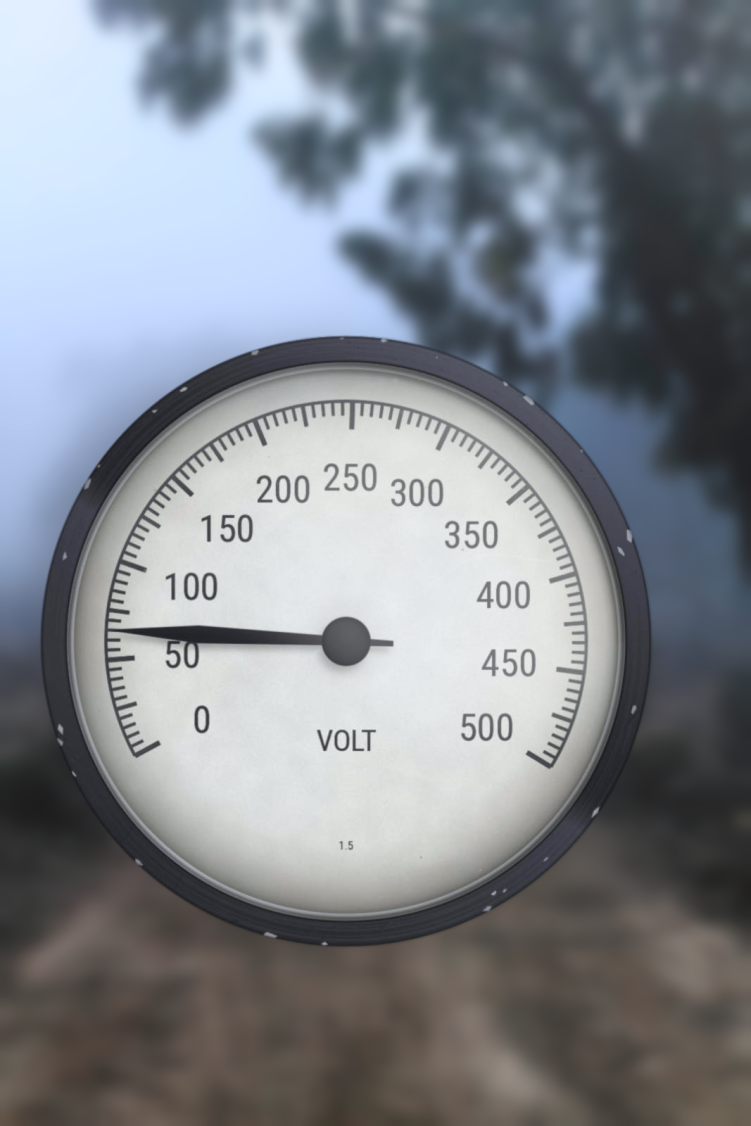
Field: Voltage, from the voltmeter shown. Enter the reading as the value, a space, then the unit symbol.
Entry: 65 V
